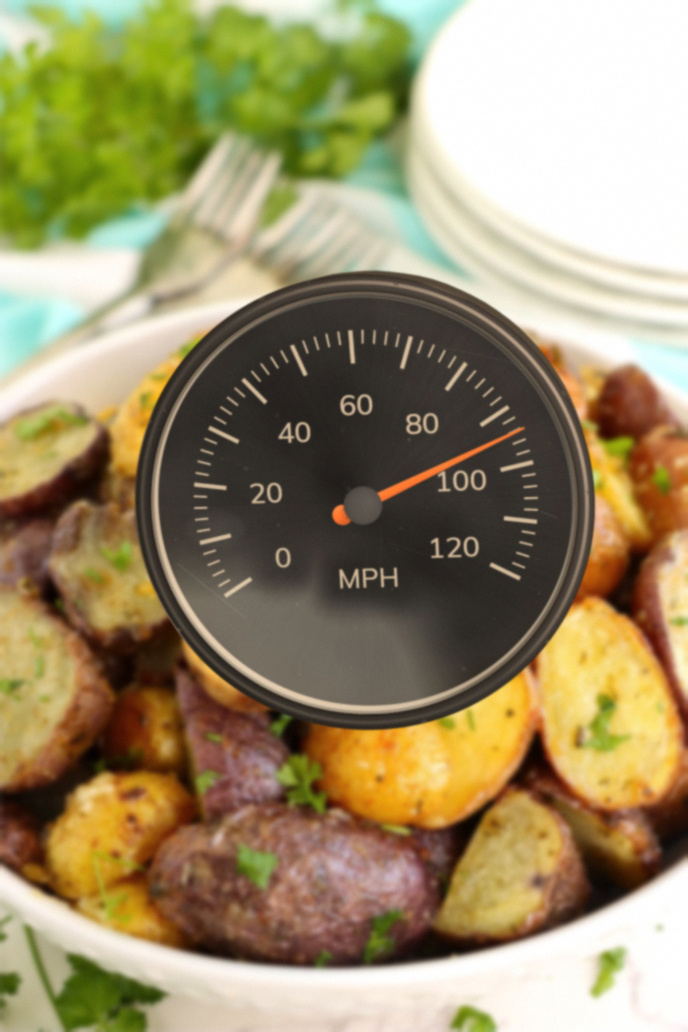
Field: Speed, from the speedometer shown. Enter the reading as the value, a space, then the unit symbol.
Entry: 94 mph
